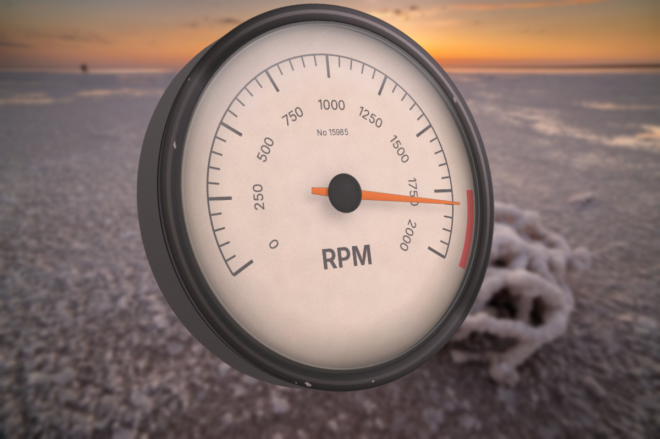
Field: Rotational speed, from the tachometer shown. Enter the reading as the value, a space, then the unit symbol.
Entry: 1800 rpm
